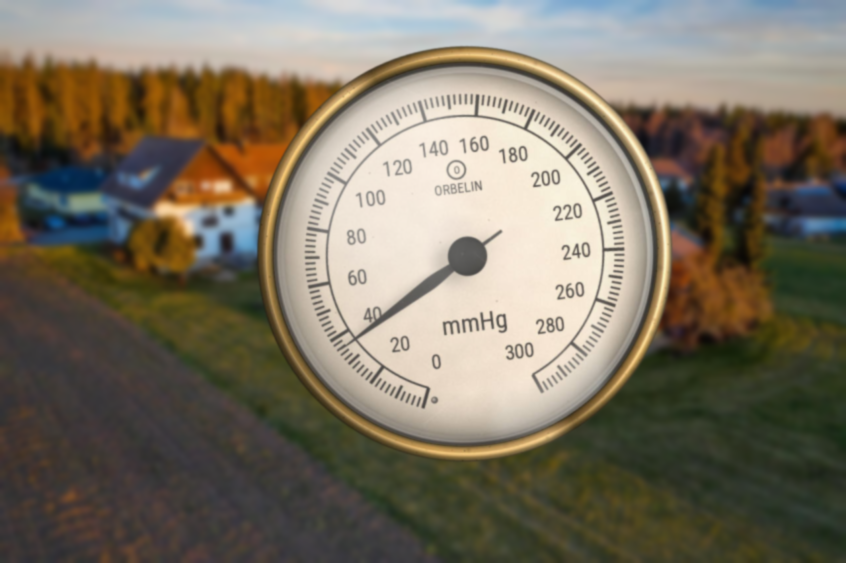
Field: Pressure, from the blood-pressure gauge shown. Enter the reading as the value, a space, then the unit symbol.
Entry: 36 mmHg
